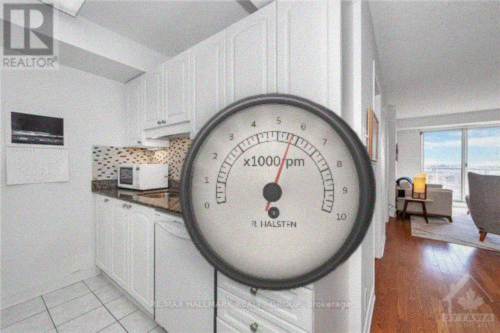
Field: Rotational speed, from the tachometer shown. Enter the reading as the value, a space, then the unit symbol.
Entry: 5750 rpm
